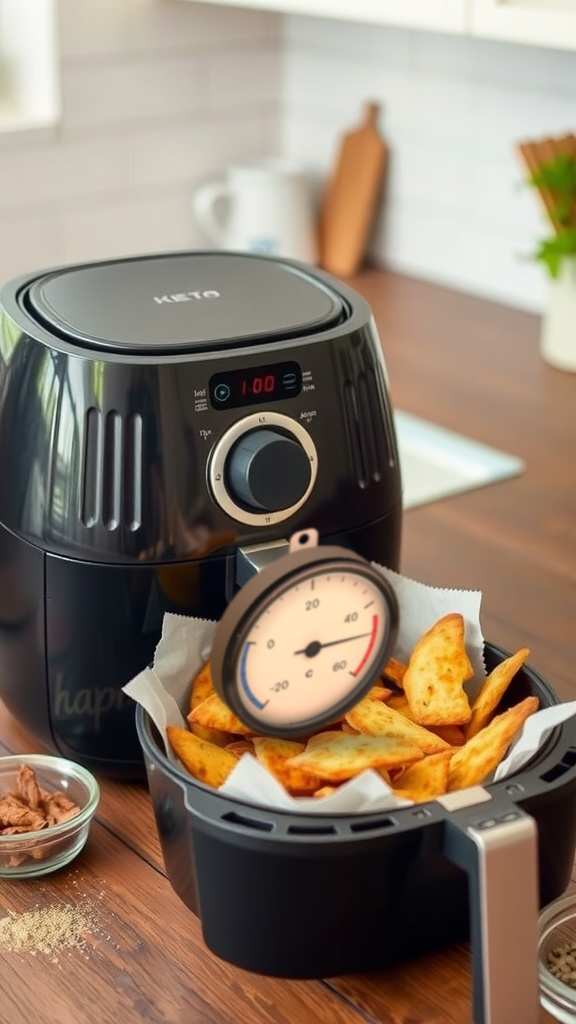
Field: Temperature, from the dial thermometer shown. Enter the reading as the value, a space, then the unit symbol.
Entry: 48 °C
